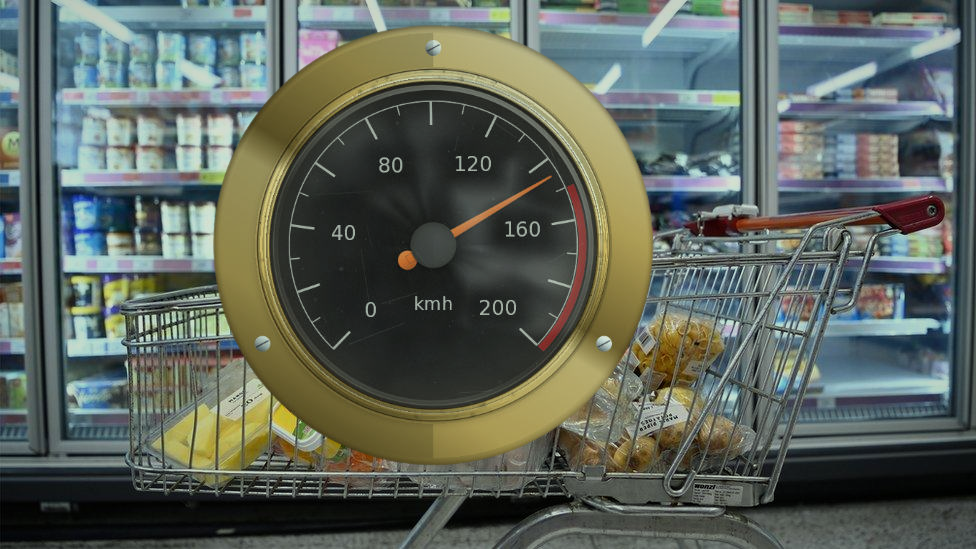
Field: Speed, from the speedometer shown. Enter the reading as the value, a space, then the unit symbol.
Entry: 145 km/h
